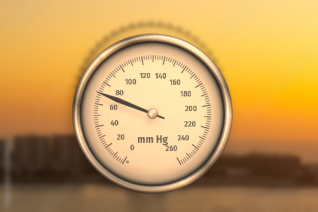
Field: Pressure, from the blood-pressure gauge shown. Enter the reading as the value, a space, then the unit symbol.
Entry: 70 mmHg
